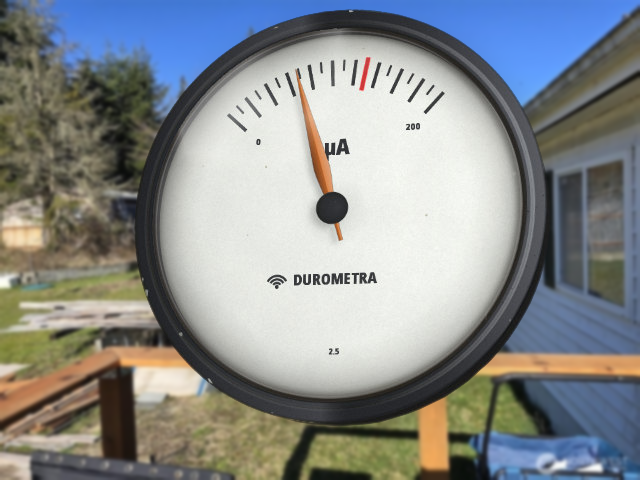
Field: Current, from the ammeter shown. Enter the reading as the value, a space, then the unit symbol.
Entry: 70 µA
